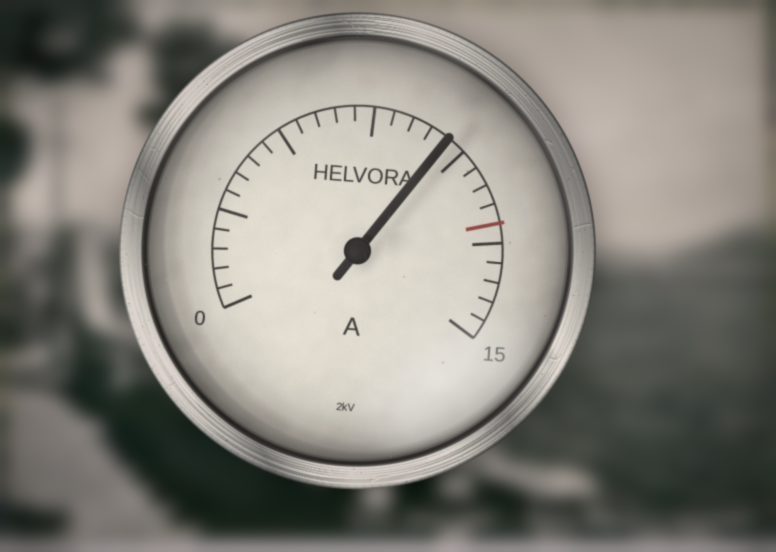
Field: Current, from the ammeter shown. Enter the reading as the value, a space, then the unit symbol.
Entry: 9.5 A
